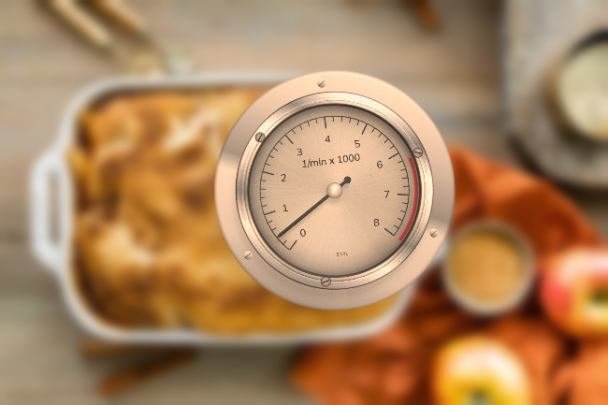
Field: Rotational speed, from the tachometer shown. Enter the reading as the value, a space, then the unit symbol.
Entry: 400 rpm
